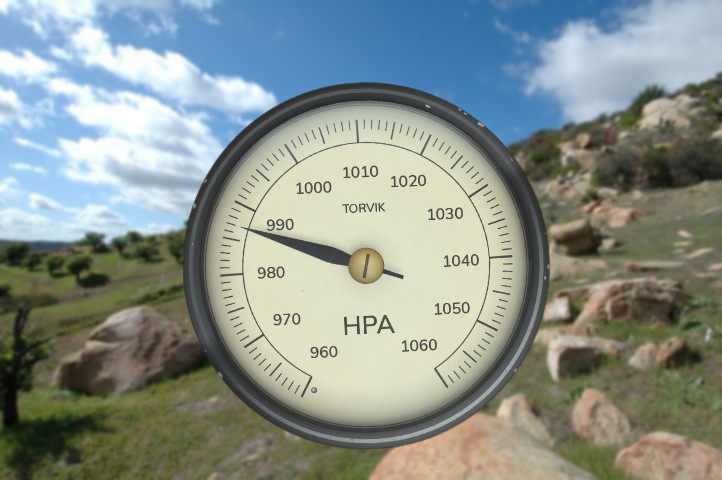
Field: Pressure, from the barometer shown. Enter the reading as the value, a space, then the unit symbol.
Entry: 987 hPa
